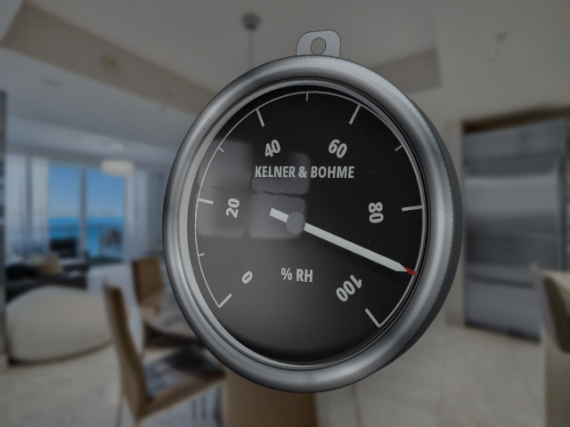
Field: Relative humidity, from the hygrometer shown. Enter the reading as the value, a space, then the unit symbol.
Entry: 90 %
